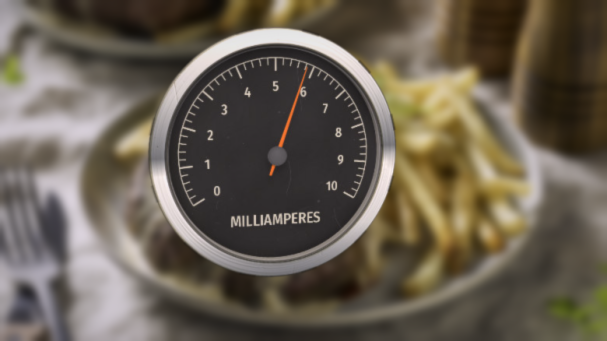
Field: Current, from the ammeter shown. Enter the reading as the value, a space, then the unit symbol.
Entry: 5.8 mA
